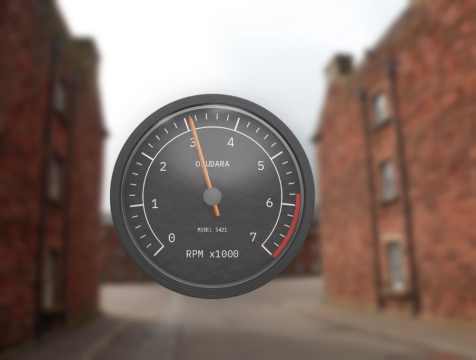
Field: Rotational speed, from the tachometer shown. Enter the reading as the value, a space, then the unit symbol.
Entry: 3100 rpm
